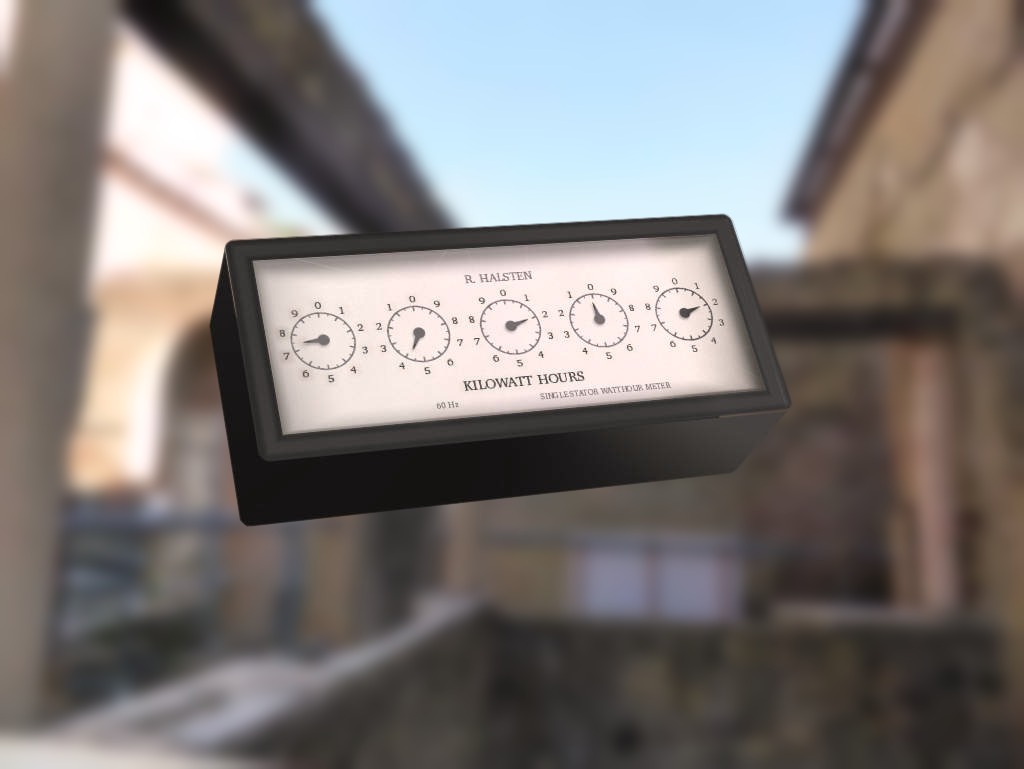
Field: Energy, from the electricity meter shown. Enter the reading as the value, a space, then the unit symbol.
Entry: 74202 kWh
